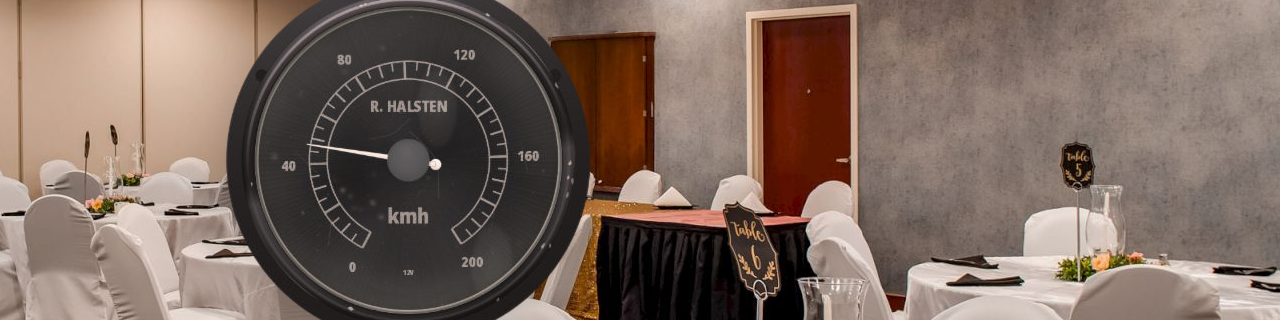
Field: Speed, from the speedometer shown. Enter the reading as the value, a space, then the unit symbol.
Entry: 47.5 km/h
